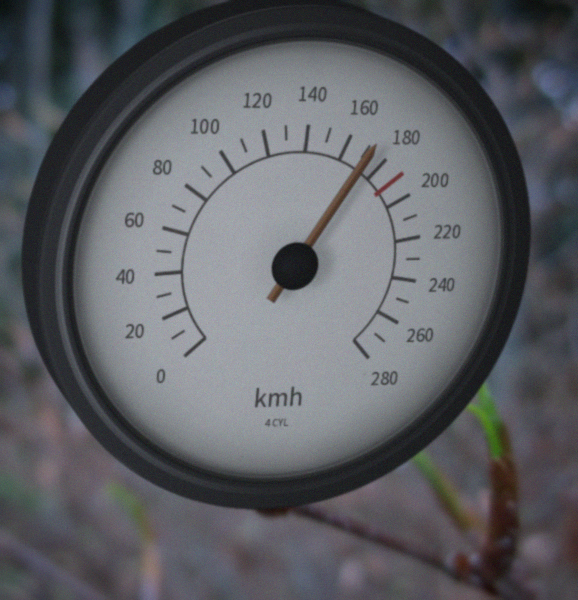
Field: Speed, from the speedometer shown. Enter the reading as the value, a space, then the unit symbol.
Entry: 170 km/h
